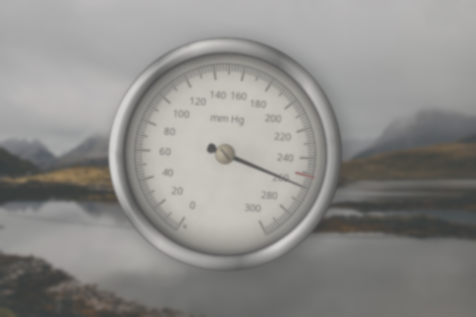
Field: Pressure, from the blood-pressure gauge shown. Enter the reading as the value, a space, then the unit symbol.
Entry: 260 mmHg
